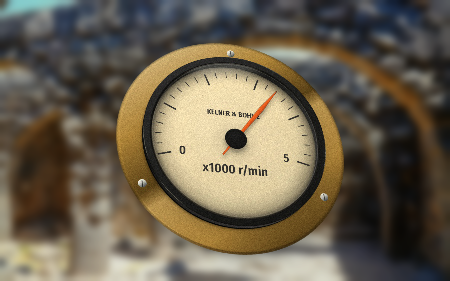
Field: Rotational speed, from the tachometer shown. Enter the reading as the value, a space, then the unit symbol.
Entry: 3400 rpm
